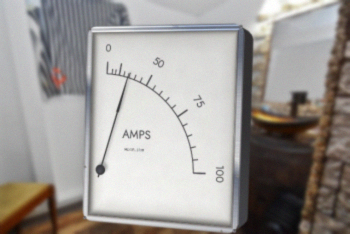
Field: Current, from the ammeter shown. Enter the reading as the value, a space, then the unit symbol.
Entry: 35 A
